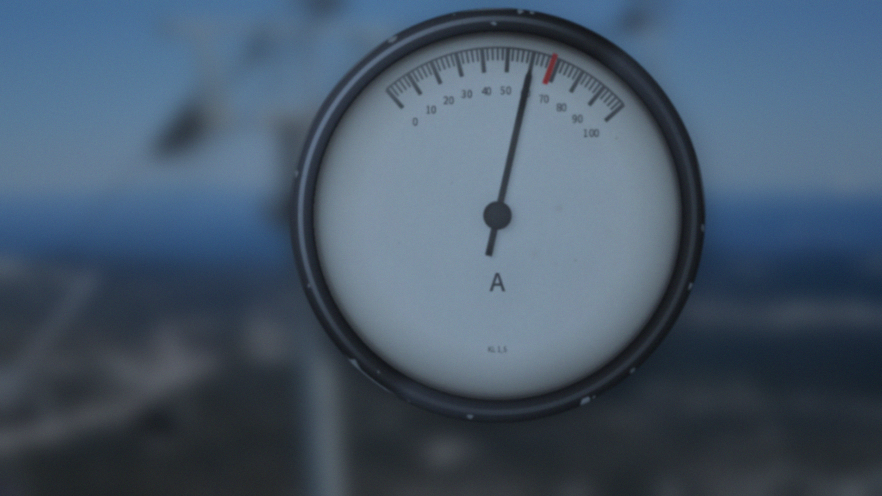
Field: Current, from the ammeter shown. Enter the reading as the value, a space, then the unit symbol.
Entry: 60 A
